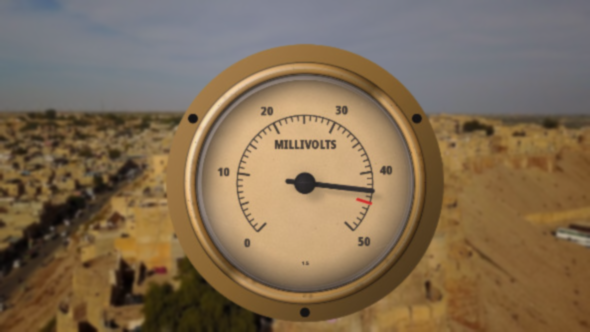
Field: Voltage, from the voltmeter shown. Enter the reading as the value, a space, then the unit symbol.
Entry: 43 mV
